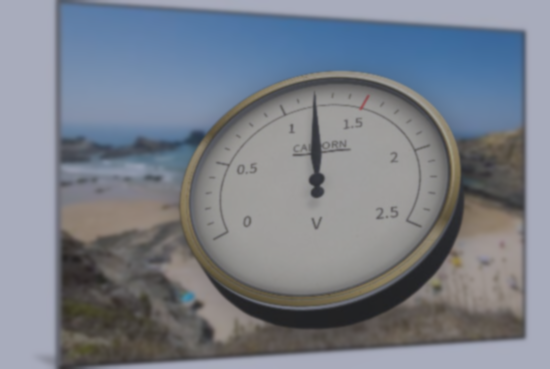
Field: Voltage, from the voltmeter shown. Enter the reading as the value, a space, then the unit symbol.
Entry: 1.2 V
